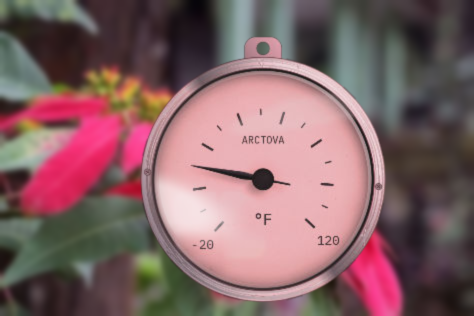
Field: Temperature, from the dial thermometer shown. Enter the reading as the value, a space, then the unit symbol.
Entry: 10 °F
